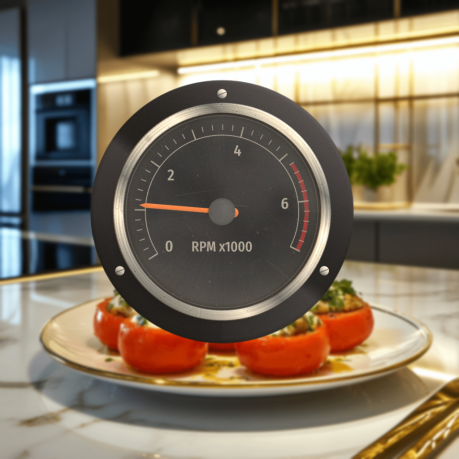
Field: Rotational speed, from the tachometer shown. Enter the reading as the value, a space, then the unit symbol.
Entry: 1100 rpm
